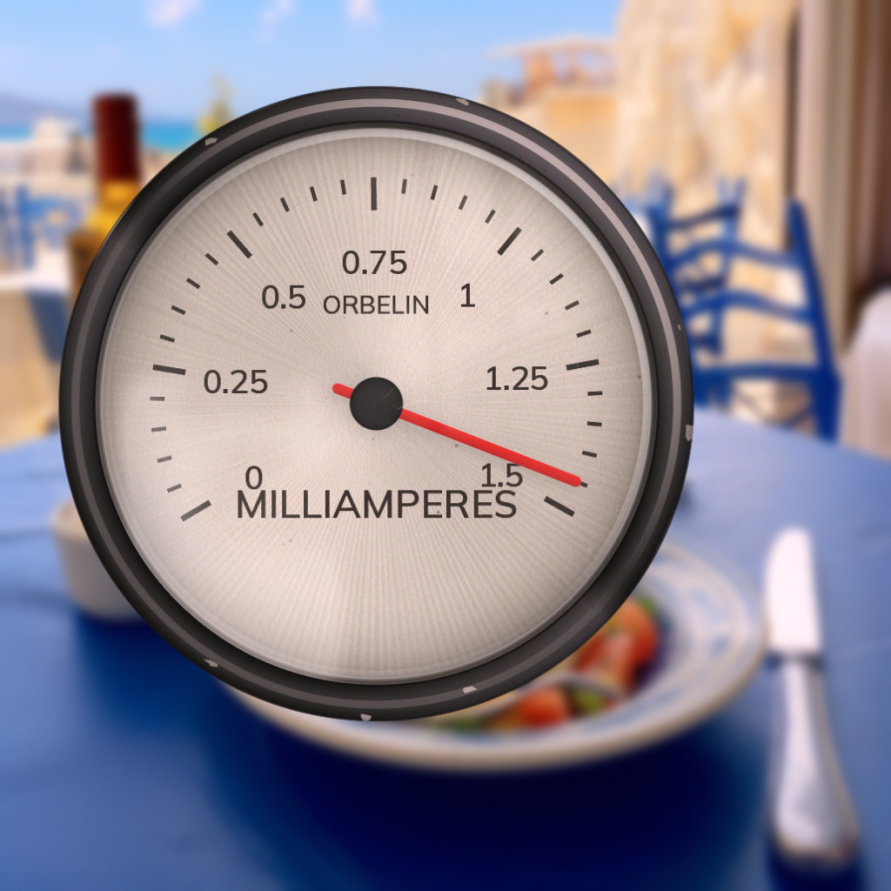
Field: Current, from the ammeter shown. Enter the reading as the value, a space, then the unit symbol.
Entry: 1.45 mA
